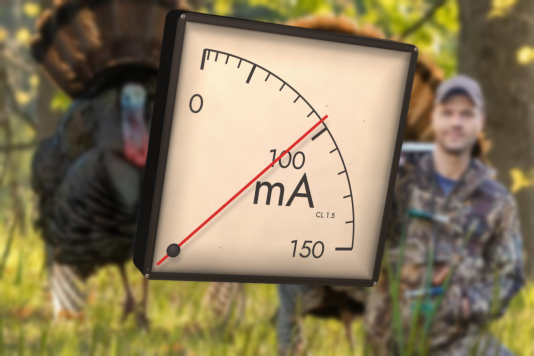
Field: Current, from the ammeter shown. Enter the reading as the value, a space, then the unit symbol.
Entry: 95 mA
